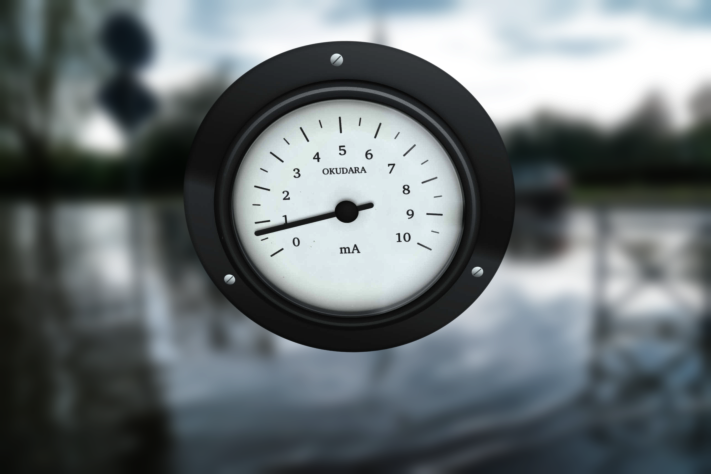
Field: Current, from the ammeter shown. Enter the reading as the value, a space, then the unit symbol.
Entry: 0.75 mA
